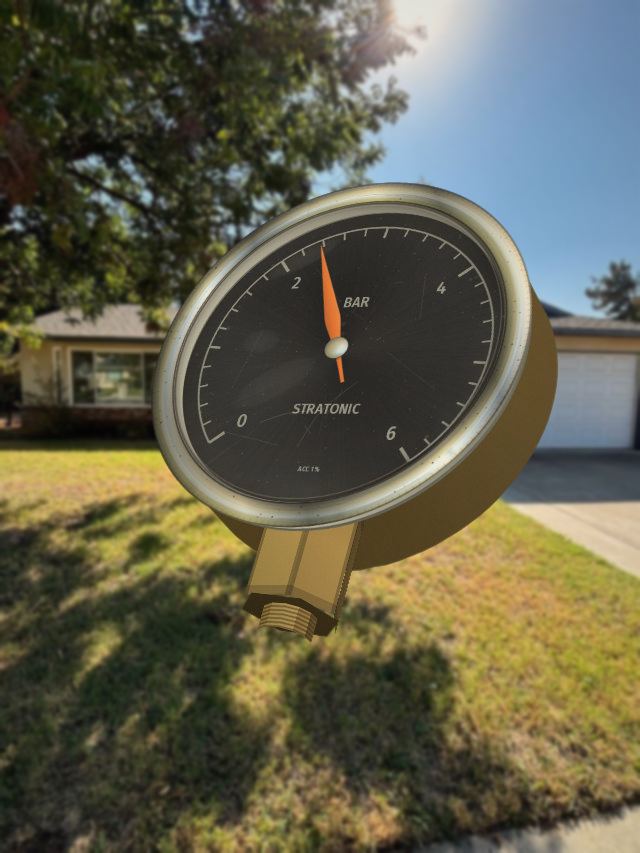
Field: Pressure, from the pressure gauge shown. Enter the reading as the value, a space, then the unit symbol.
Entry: 2.4 bar
